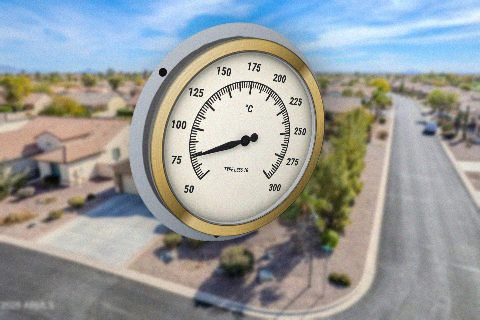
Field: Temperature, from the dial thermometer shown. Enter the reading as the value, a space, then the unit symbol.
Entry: 75 °C
